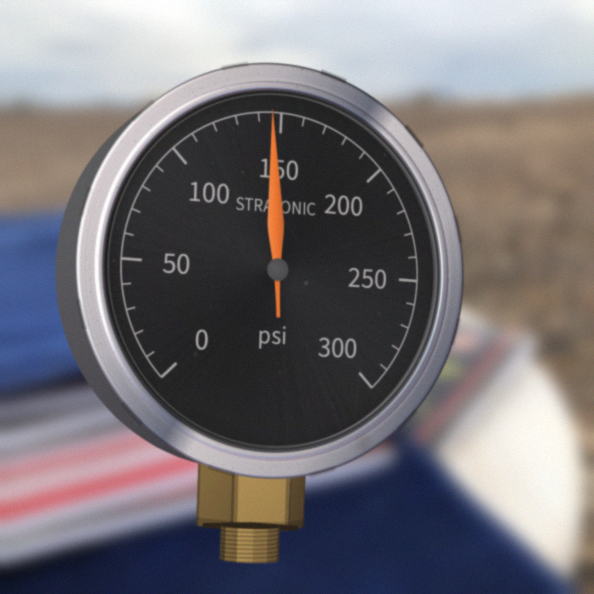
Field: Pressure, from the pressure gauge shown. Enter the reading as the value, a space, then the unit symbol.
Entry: 145 psi
